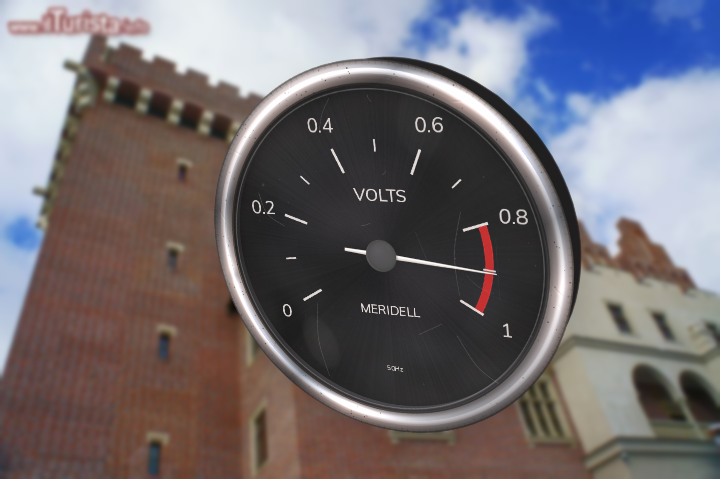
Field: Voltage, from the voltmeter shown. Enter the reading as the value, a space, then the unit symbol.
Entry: 0.9 V
